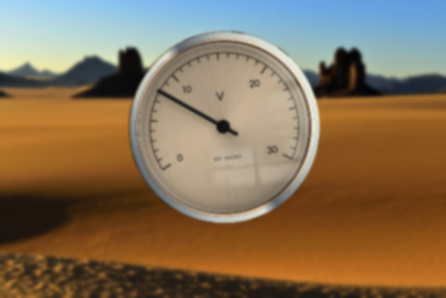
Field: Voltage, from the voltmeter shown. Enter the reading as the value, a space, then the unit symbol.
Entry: 8 V
